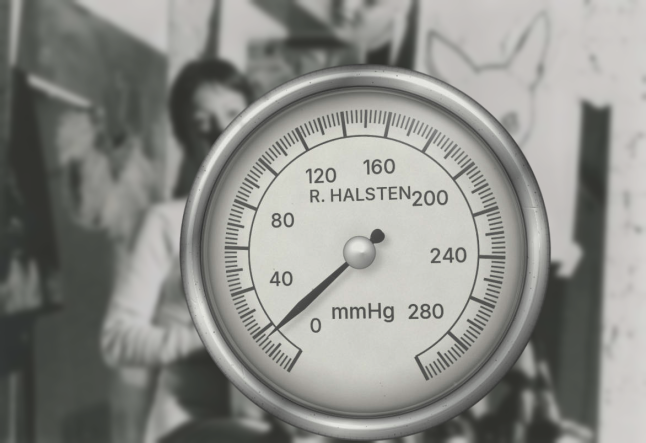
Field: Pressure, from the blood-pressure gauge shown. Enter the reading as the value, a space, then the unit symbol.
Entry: 16 mmHg
